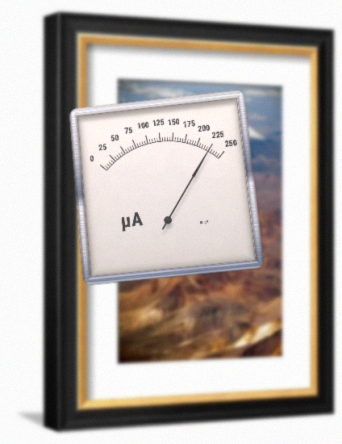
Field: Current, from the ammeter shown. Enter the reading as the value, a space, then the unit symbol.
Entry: 225 µA
